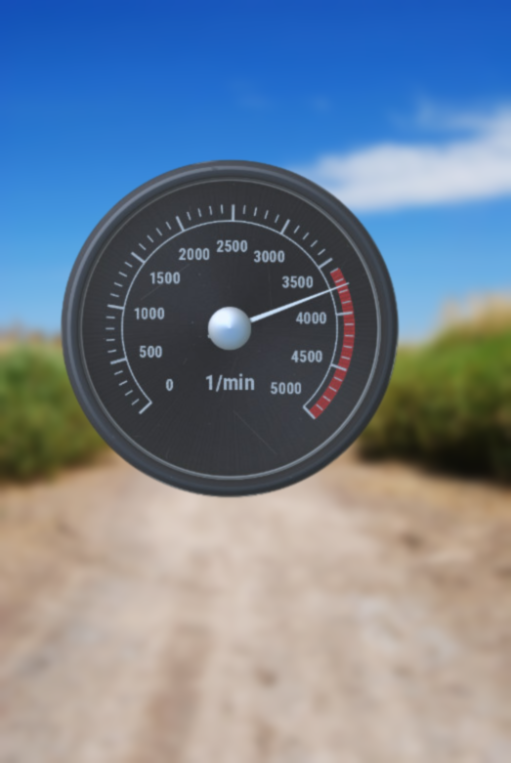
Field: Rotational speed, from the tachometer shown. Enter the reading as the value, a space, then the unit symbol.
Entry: 3750 rpm
